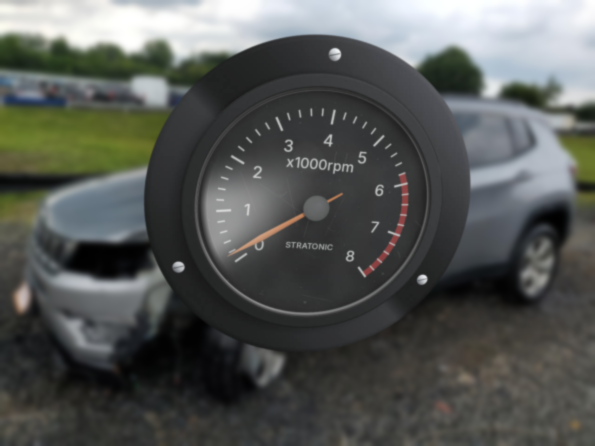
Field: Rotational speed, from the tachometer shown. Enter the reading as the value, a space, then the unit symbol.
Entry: 200 rpm
